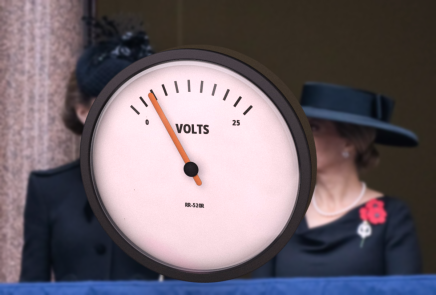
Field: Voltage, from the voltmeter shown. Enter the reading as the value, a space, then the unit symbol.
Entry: 5 V
